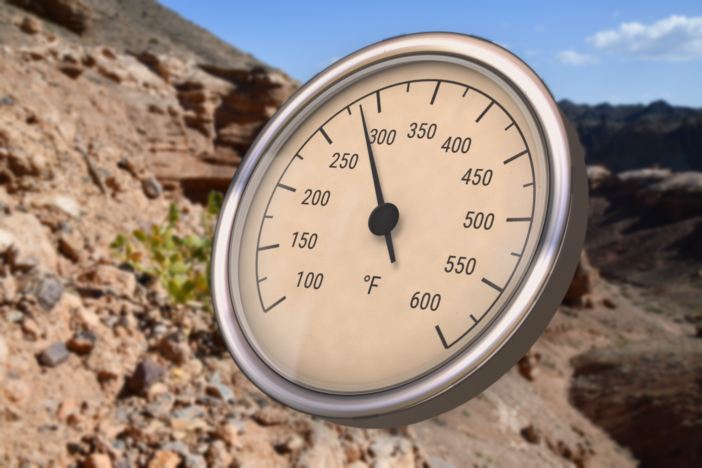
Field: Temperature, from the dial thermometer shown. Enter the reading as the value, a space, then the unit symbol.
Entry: 287.5 °F
